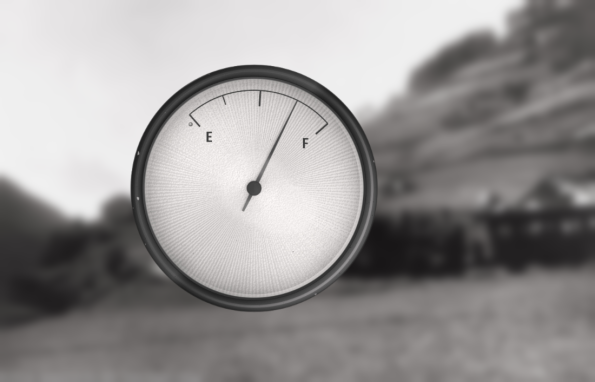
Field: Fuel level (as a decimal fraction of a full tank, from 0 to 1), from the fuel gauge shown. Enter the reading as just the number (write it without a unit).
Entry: 0.75
